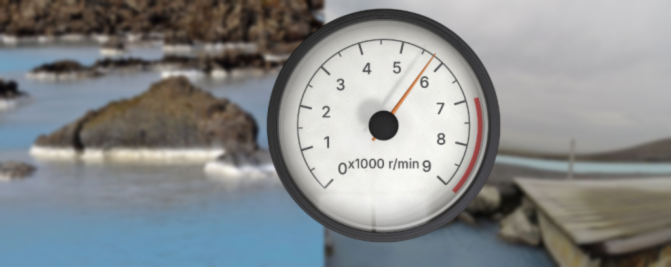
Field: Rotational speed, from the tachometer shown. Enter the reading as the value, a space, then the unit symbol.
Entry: 5750 rpm
